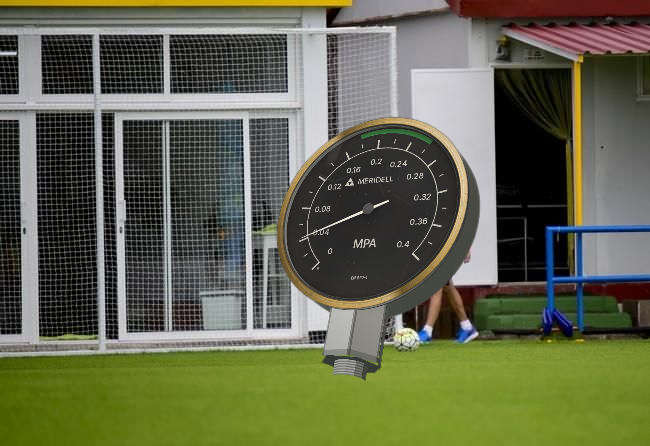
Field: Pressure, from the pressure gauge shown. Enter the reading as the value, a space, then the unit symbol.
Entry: 0.04 MPa
